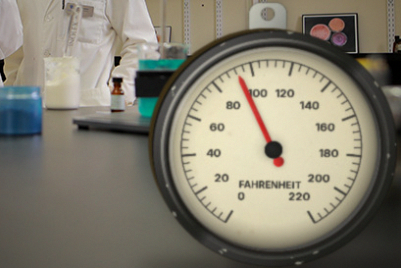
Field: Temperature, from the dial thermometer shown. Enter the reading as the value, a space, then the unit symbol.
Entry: 92 °F
